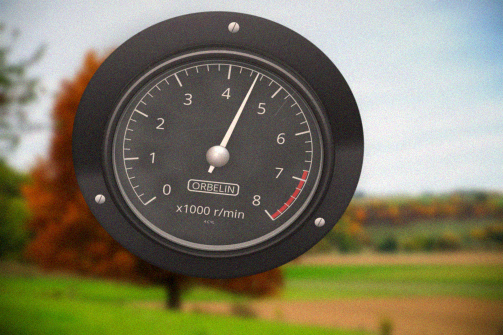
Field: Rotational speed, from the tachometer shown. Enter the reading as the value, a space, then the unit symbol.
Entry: 4500 rpm
